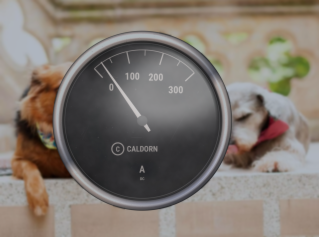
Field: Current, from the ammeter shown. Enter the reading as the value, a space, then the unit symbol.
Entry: 25 A
